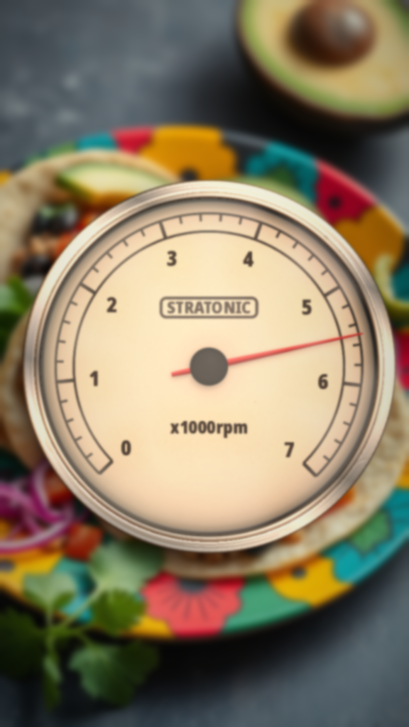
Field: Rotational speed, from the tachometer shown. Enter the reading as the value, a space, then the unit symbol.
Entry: 5500 rpm
